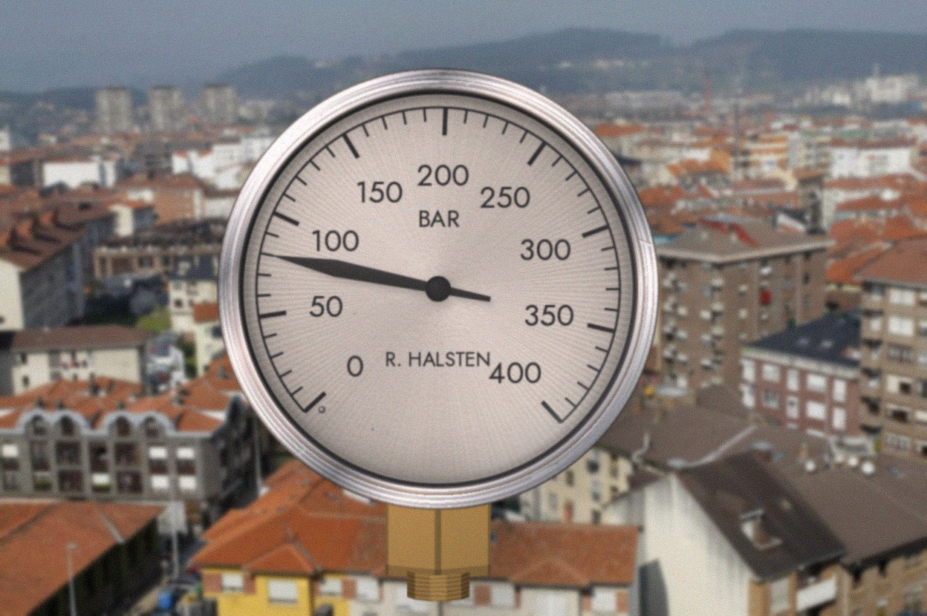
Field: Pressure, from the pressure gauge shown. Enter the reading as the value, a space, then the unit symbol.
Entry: 80 bar
